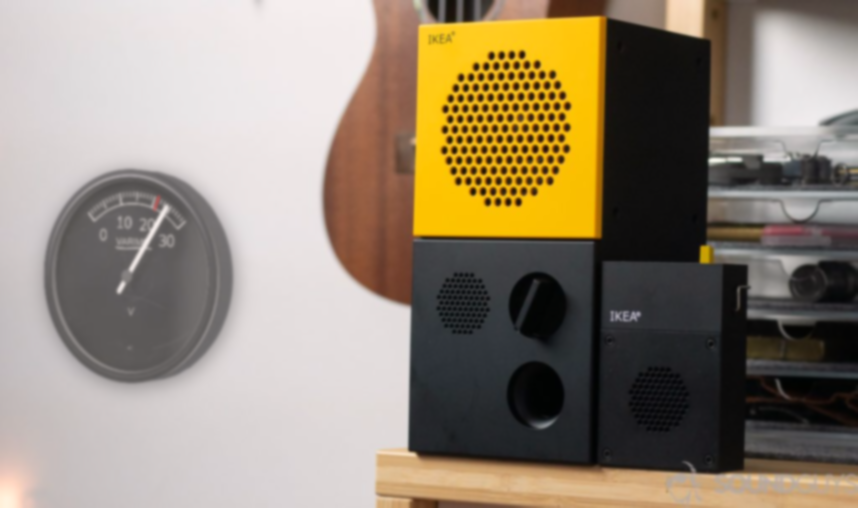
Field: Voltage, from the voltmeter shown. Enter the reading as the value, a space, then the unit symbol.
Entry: 25 V
